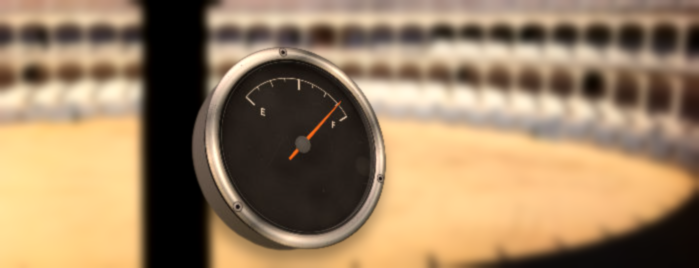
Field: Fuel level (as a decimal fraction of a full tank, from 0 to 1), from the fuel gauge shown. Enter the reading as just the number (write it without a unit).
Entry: 0.875
